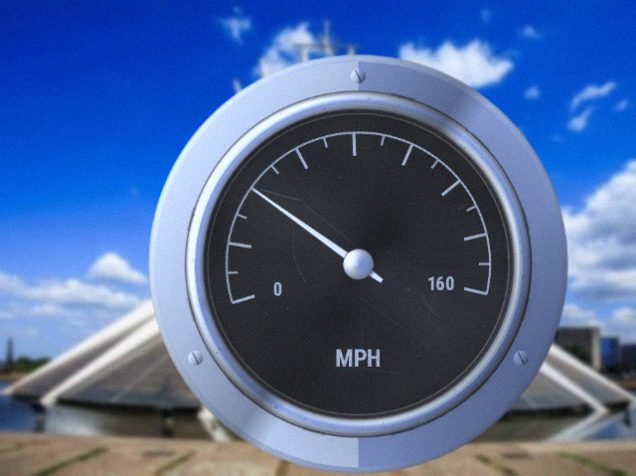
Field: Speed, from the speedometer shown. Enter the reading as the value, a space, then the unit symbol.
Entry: 40 mph
